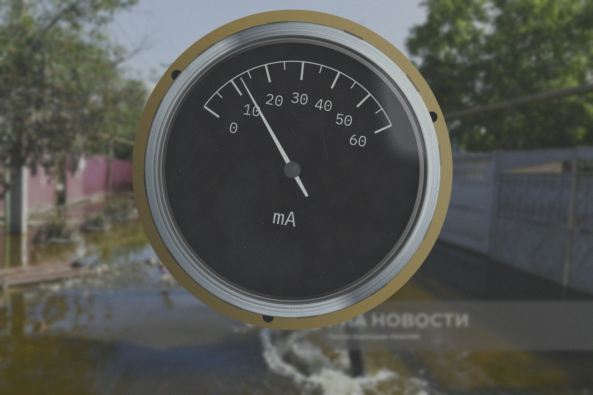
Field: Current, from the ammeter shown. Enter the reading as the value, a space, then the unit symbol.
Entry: 12.5 mA
